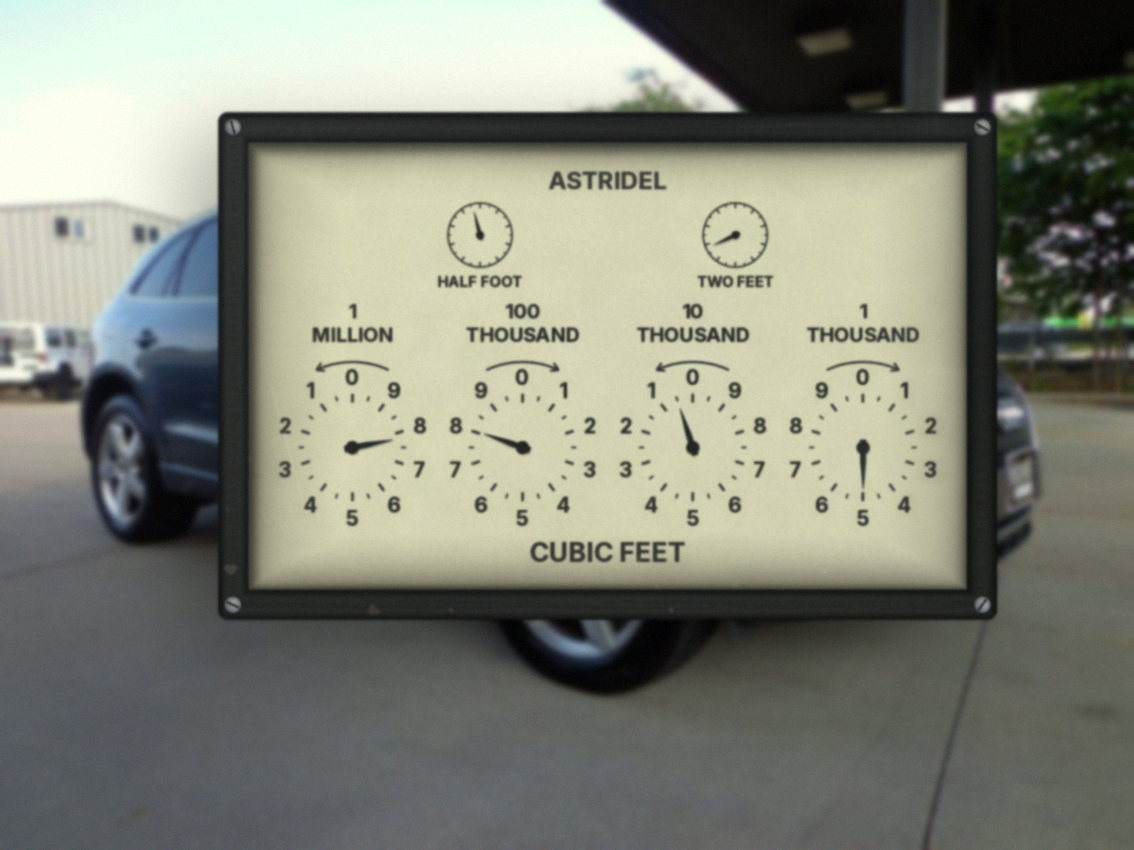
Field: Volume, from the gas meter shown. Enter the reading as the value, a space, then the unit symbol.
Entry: 780500 ft³
